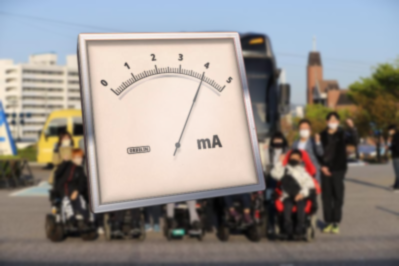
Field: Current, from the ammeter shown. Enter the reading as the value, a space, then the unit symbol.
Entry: 4 mA
